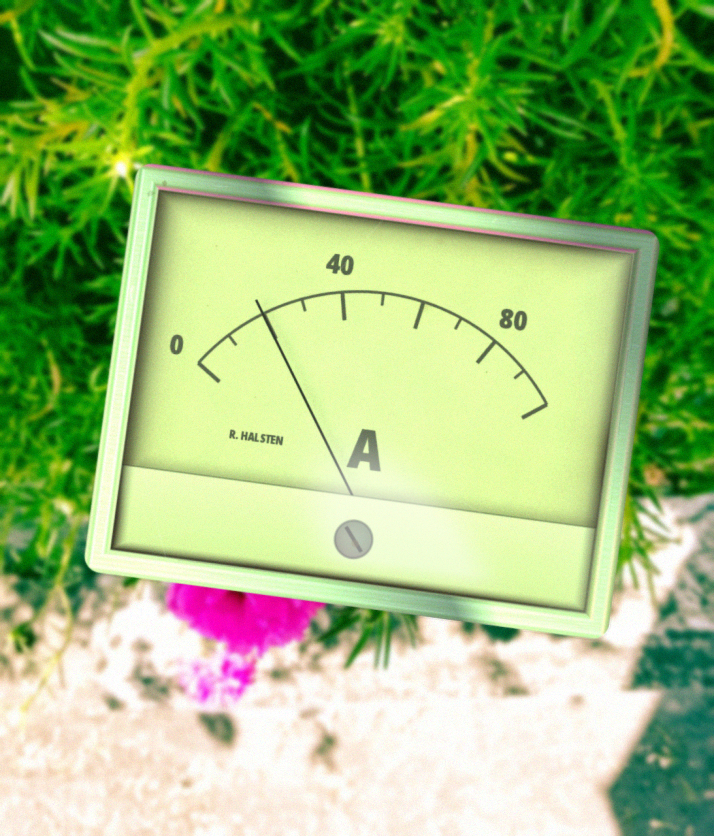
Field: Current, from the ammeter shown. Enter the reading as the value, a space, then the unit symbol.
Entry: 20 A
